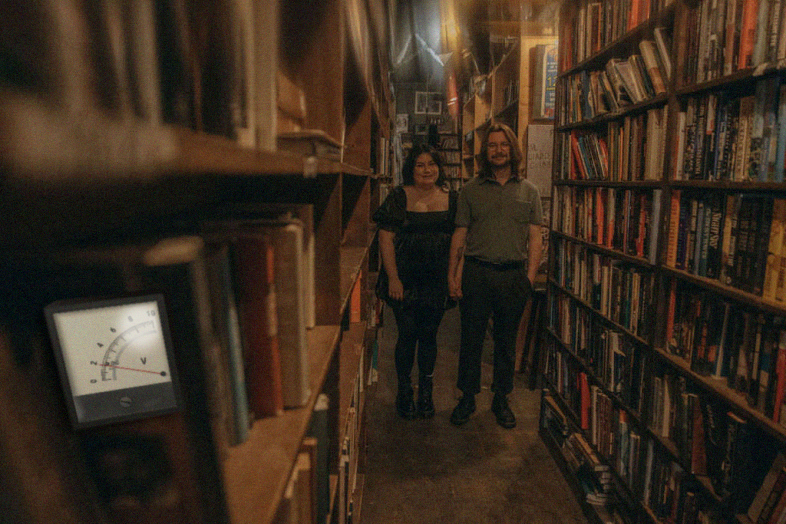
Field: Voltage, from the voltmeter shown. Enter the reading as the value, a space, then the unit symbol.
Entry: 2 V
